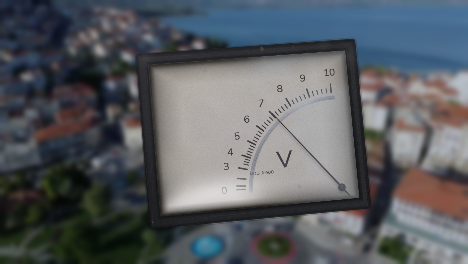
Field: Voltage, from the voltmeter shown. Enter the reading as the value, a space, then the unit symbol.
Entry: 7 V
